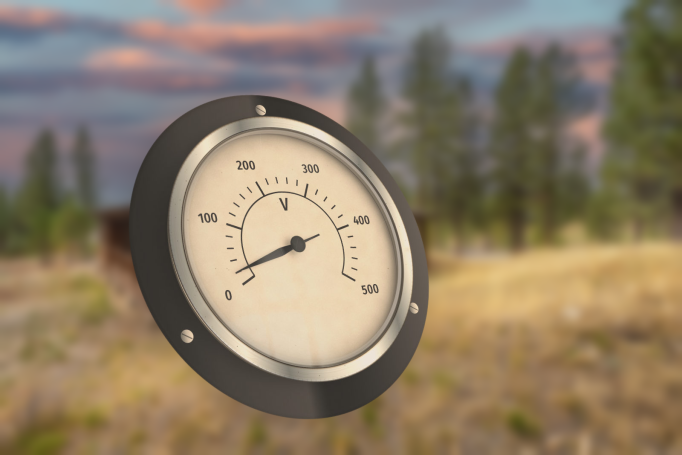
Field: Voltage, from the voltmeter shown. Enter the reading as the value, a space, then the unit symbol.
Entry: 20 V
